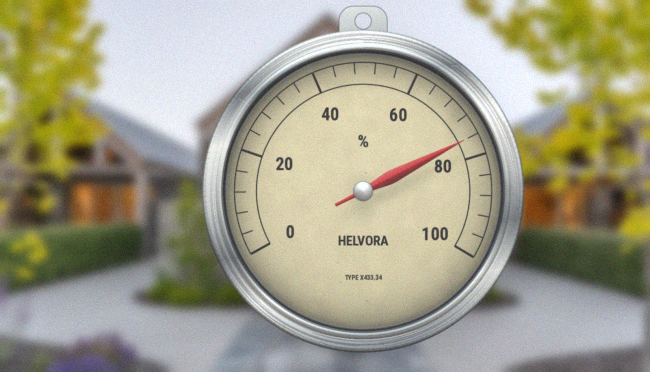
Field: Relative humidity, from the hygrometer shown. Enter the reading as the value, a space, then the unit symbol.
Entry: 76 %
